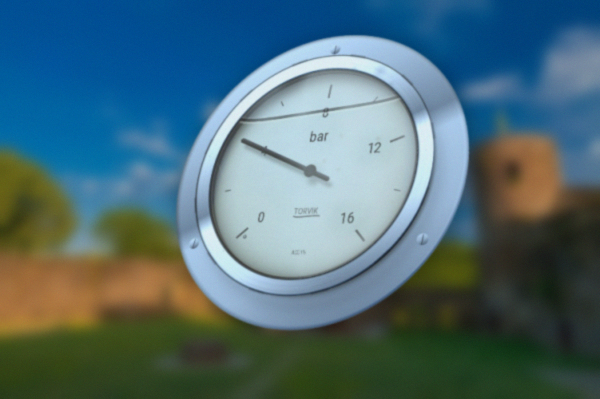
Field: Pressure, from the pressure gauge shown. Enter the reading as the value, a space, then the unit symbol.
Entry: 4 bar
